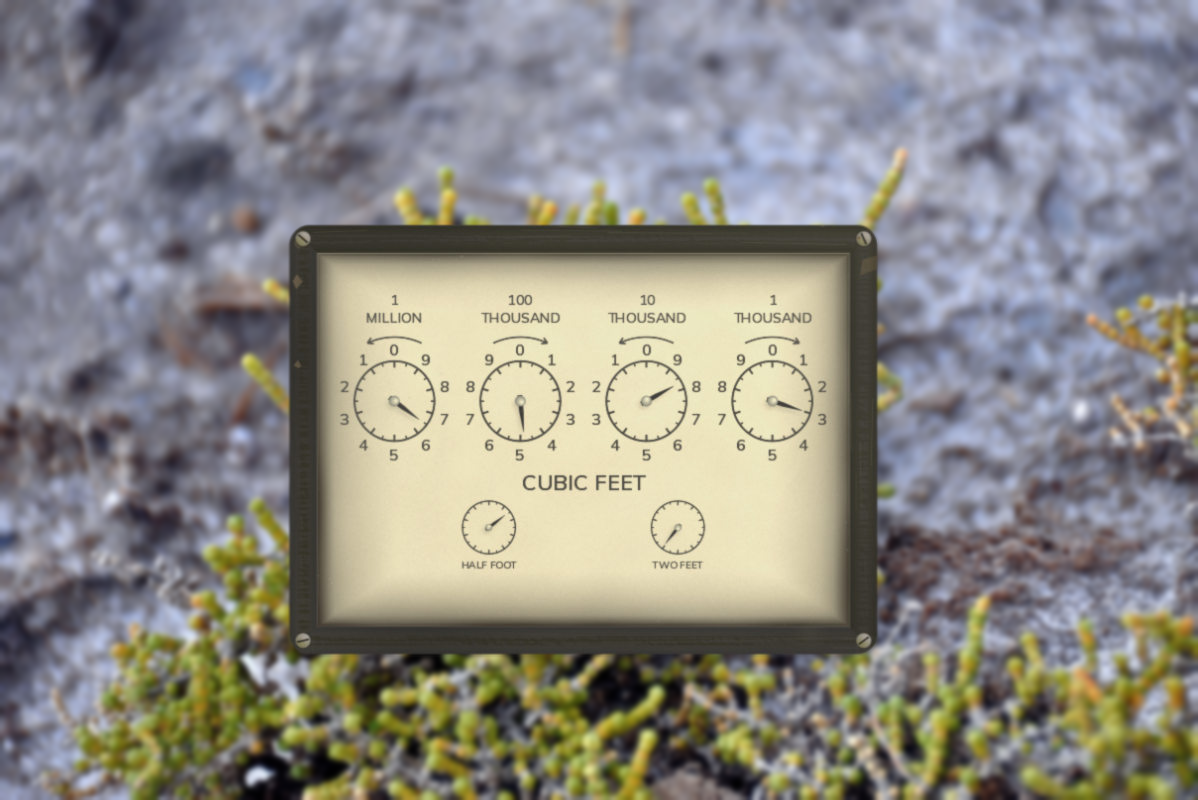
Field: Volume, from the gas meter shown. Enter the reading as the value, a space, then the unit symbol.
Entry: 648300 ft³
